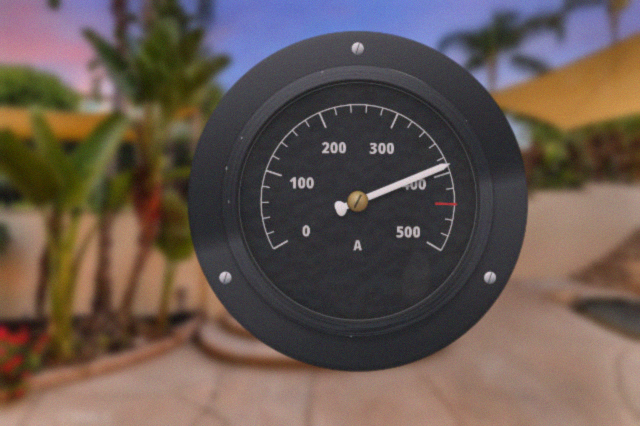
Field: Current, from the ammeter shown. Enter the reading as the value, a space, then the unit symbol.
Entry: 390 A
